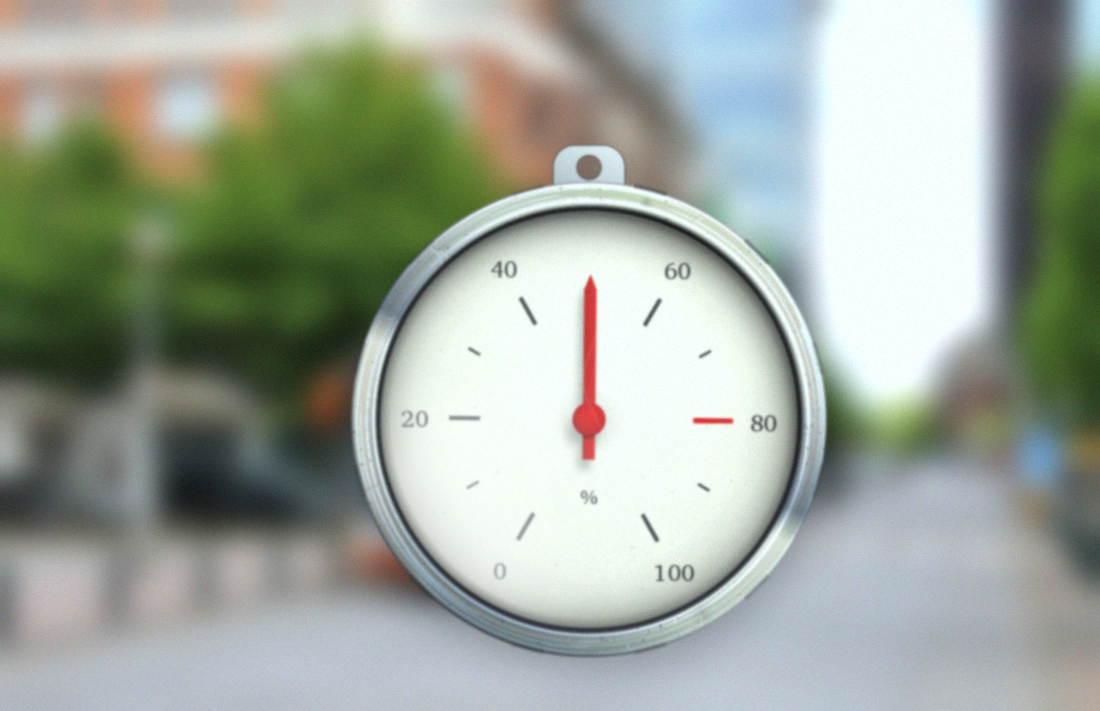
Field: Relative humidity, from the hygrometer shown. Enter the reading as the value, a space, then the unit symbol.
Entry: 50 %
